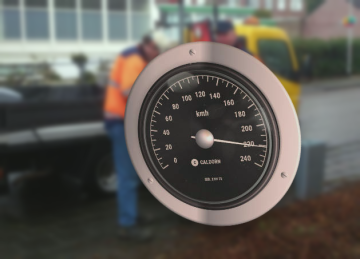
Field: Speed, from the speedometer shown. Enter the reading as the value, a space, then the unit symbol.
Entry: 220 km/h
